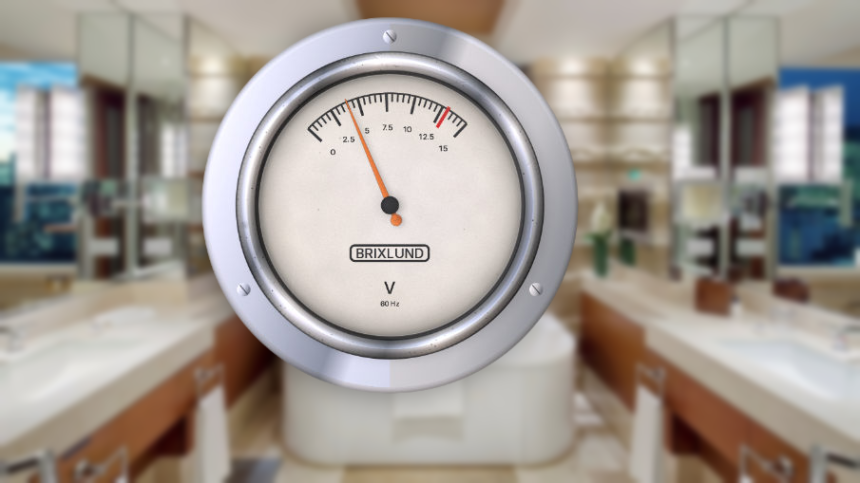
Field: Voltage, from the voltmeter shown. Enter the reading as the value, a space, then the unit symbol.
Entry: 4 V
